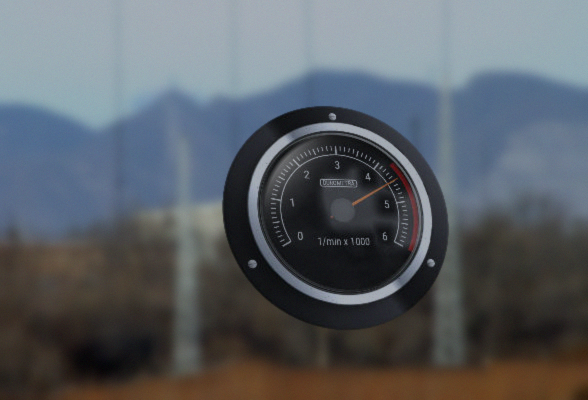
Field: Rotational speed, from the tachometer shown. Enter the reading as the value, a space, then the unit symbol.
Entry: 4500 rpm
